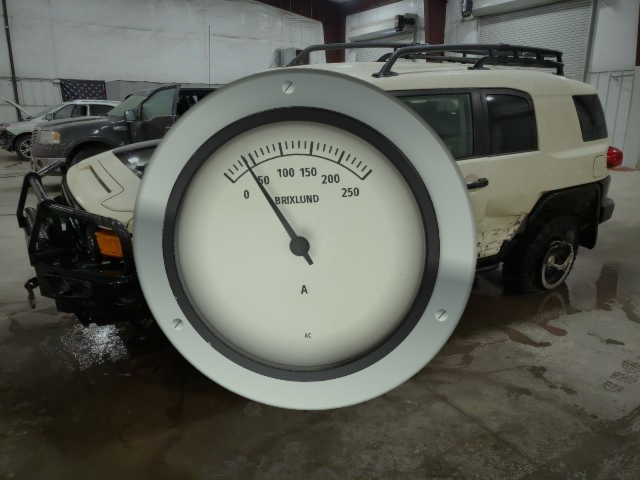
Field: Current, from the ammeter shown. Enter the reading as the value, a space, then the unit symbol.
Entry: 40 A
